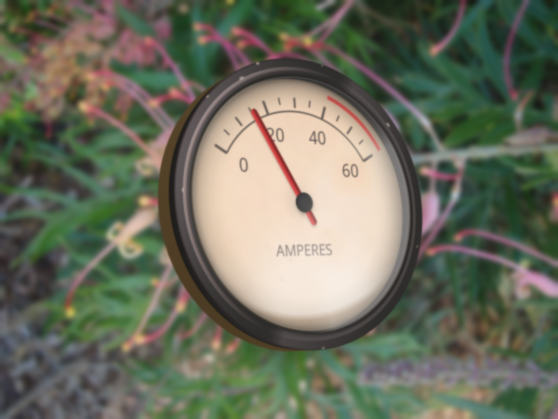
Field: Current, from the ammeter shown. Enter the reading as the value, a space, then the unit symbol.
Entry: 15 A
